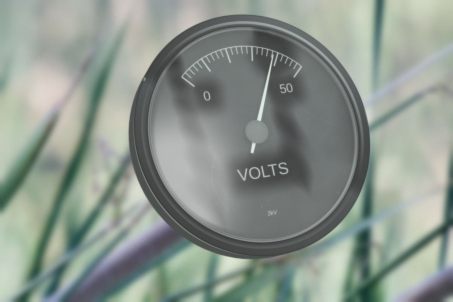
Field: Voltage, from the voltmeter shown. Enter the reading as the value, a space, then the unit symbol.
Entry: 38 V
